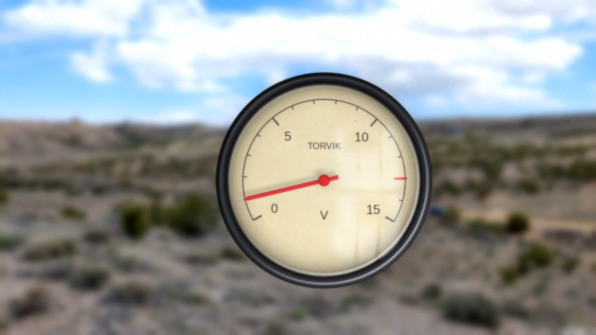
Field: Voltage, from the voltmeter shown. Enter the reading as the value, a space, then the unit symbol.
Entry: 1 V
